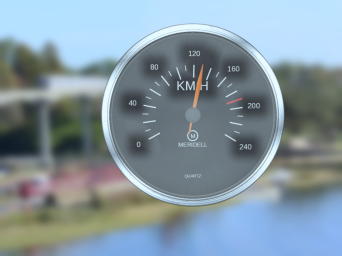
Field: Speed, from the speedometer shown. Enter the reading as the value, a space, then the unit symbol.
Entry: 130 km/h
